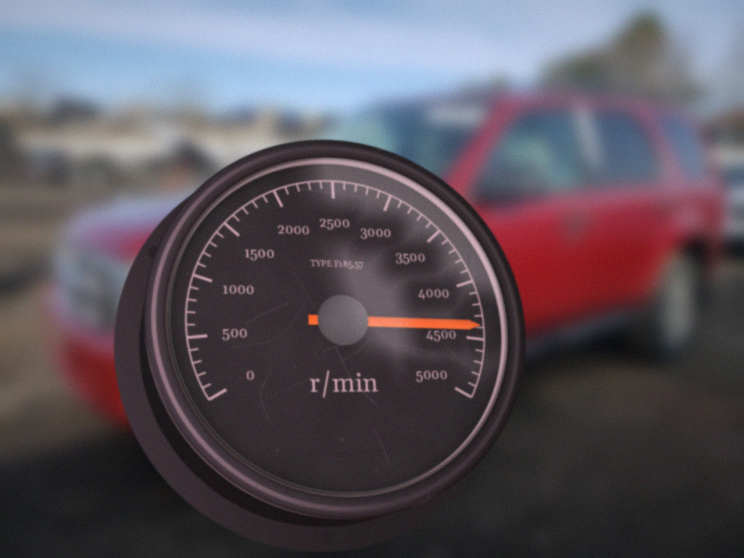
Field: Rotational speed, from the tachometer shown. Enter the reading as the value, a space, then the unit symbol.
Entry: 4400 rpm
